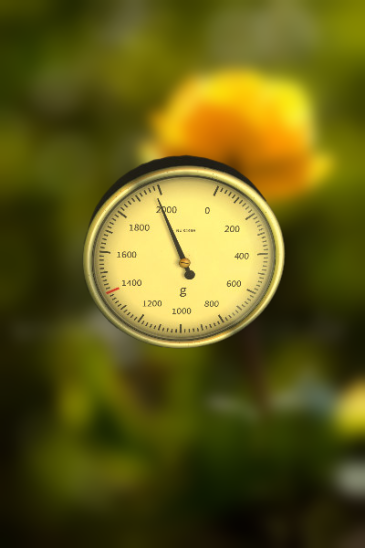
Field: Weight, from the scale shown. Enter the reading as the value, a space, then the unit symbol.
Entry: 1980 g
